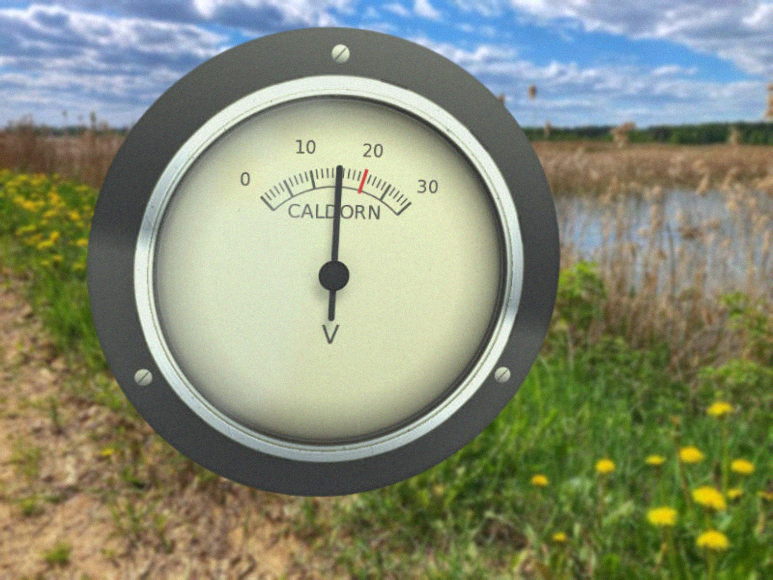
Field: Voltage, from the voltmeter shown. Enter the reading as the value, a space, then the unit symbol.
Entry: 15 V
